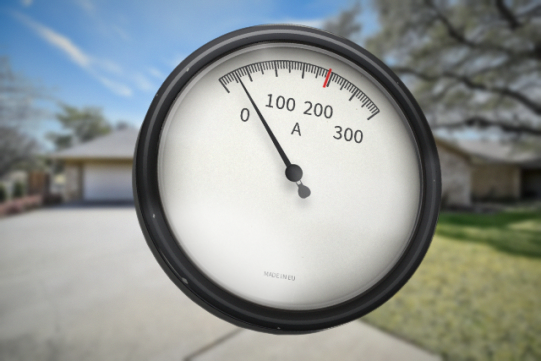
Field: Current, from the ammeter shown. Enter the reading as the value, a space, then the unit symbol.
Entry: 25 A
